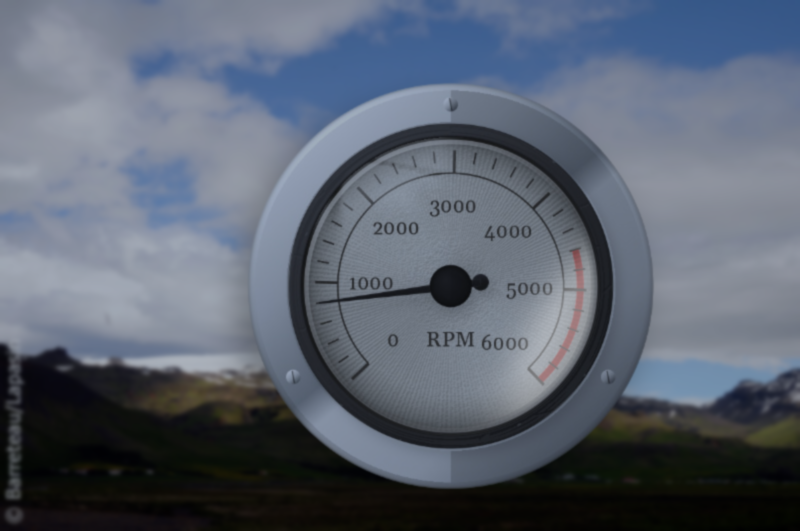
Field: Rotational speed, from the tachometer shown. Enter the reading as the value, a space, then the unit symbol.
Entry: 800 rpm
